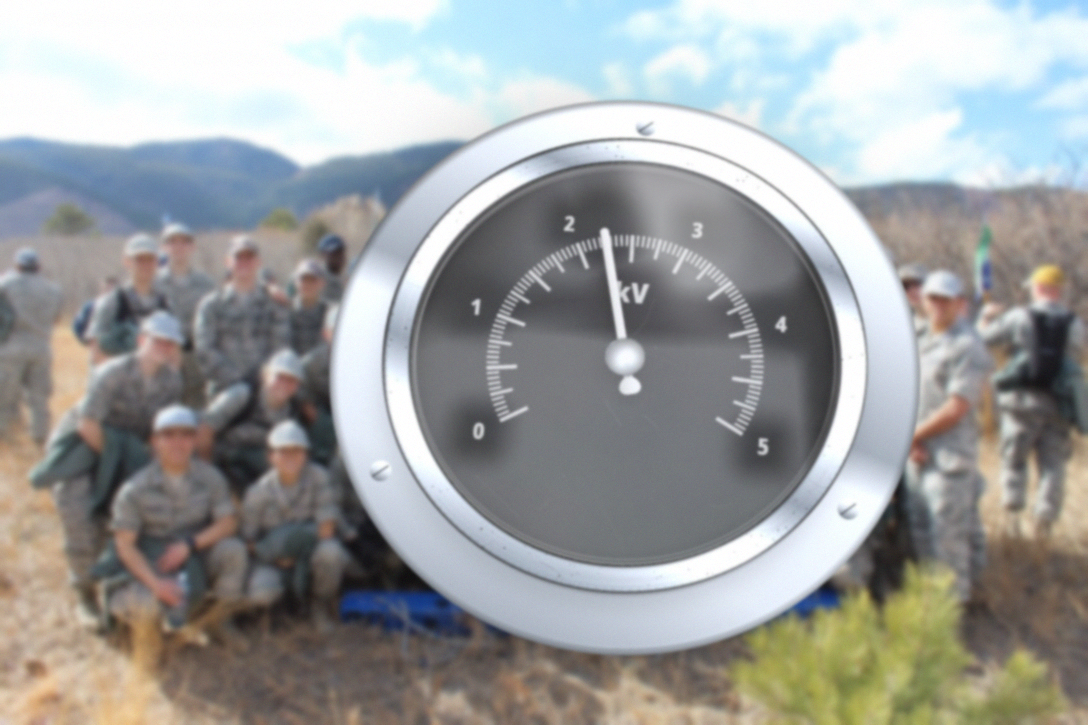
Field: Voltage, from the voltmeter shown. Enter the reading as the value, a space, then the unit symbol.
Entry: 2.25 kV
